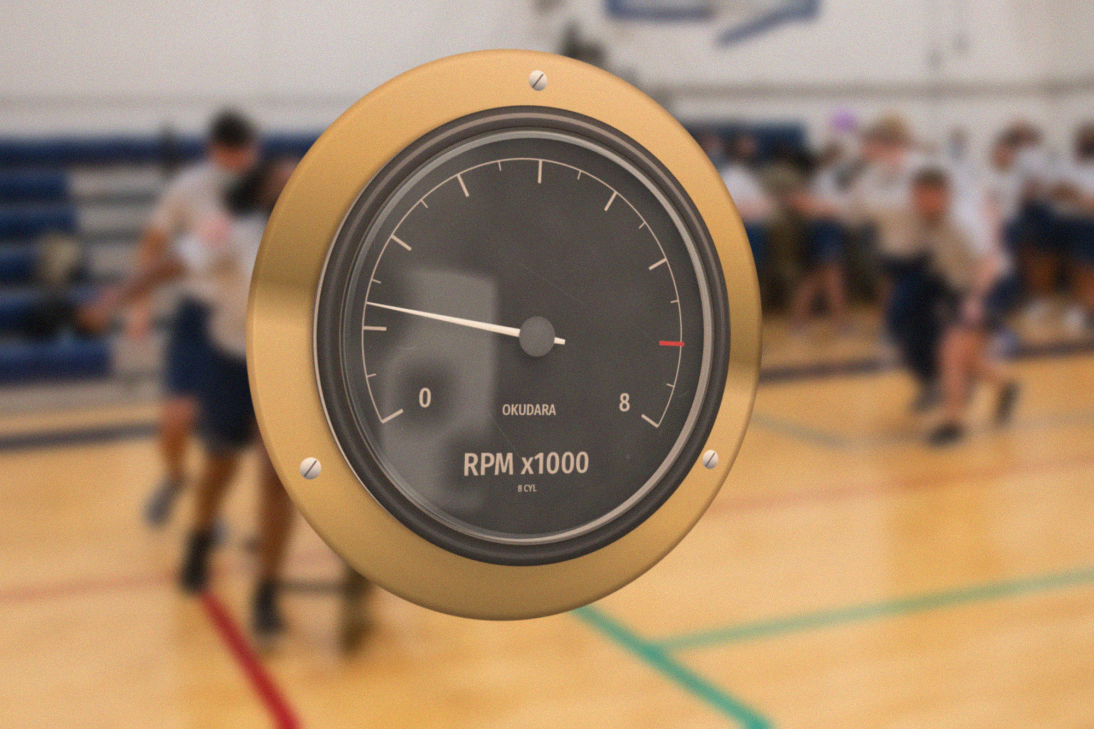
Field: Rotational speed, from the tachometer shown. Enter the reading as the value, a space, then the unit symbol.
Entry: 1250 rpm
